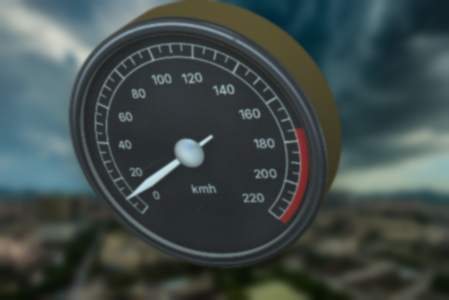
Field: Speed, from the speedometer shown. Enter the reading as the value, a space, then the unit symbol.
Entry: 10 km/h
